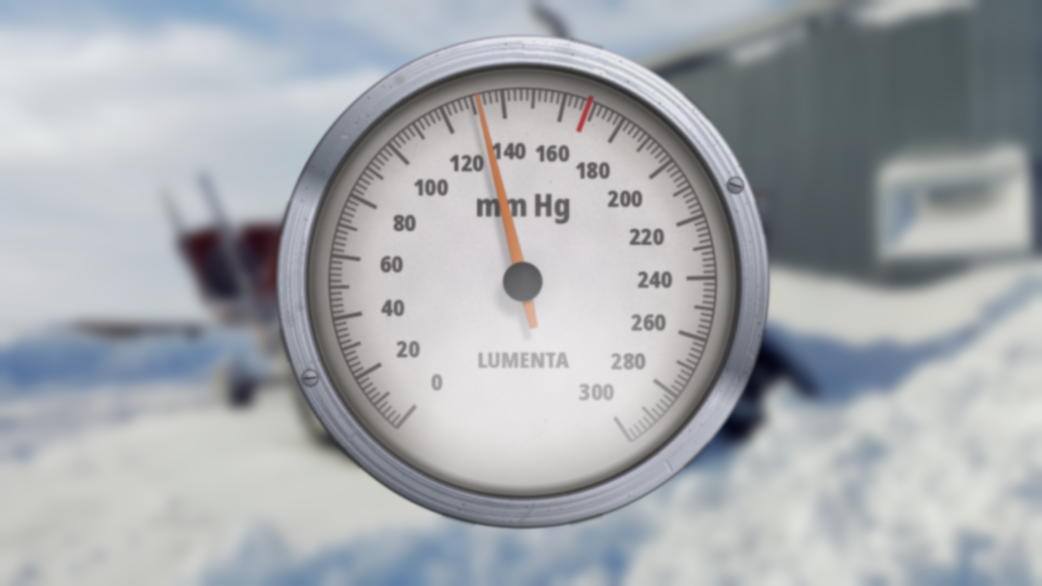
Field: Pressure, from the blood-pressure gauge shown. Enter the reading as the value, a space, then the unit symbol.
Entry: 132 mmHg
